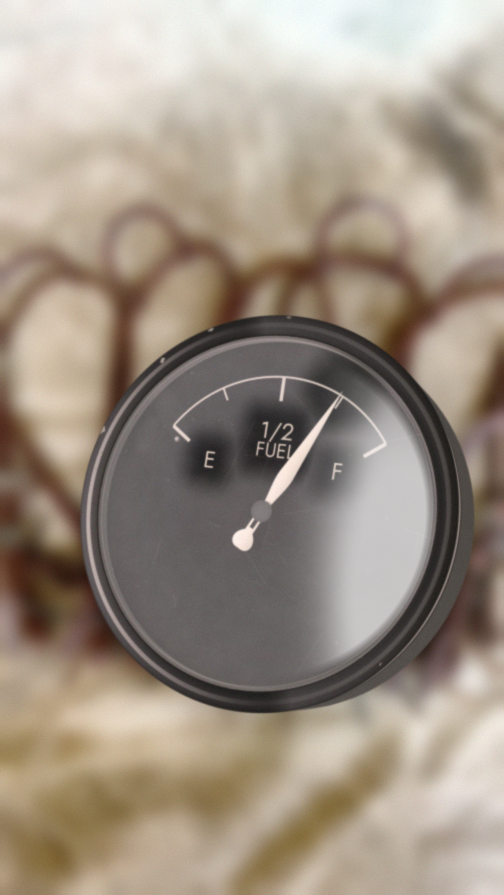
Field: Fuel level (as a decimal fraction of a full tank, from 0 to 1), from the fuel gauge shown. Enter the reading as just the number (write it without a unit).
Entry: 0.75
